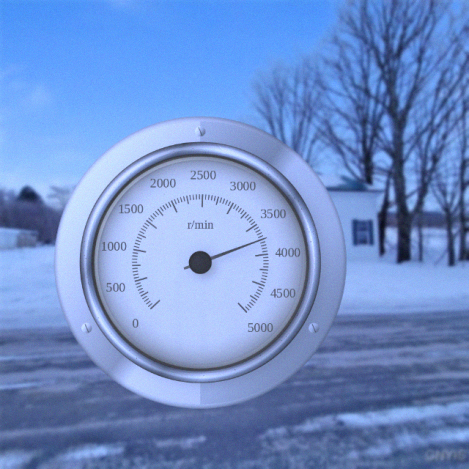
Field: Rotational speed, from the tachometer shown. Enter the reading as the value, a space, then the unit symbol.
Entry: 3750 rpm
